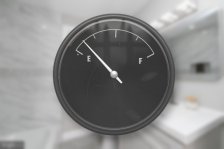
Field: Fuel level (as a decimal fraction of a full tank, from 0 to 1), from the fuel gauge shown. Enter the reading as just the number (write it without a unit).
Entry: 0.125
